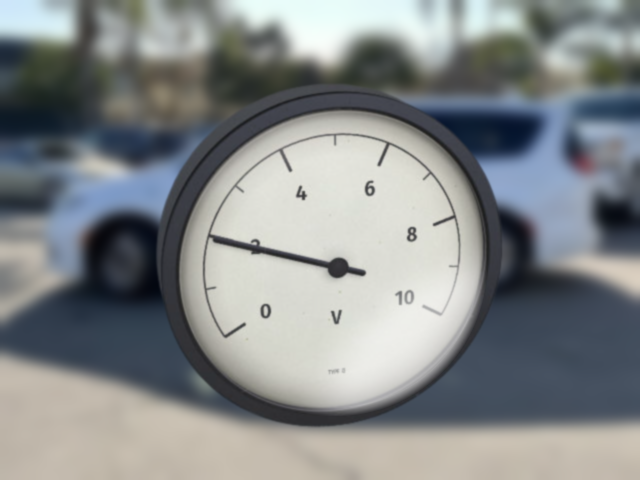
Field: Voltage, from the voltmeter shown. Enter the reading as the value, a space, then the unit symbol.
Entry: 2 V
